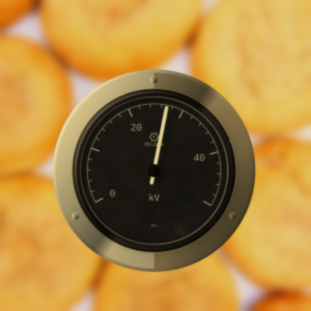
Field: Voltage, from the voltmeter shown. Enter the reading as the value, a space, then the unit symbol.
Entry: 27 kV
